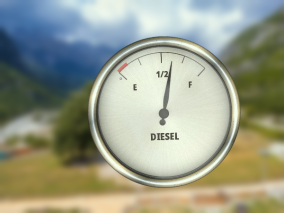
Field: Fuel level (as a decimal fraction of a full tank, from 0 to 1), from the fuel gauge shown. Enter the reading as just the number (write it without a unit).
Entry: 0.625
